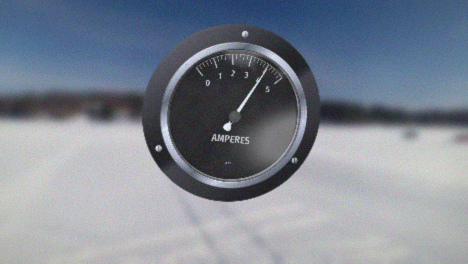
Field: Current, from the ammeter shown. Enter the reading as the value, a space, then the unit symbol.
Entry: 4 A
